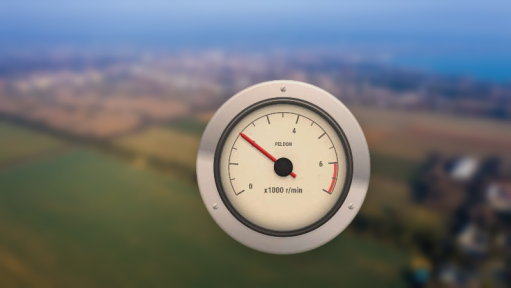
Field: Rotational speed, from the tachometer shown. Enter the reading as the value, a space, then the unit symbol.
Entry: 2000 rpm
